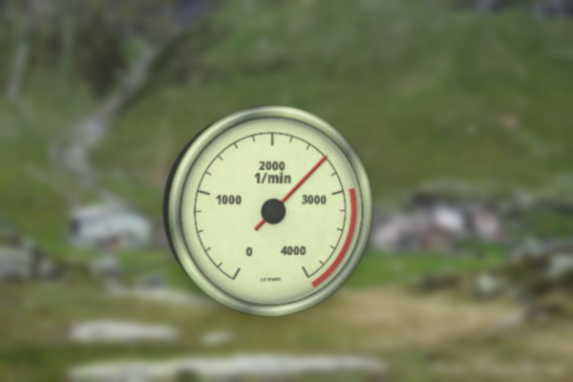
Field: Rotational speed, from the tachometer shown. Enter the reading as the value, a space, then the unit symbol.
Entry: 2600 rpm
